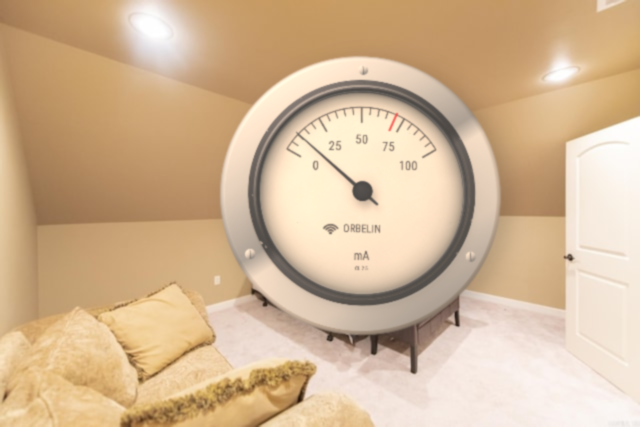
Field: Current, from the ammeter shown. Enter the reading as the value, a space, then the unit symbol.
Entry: 10 mA
